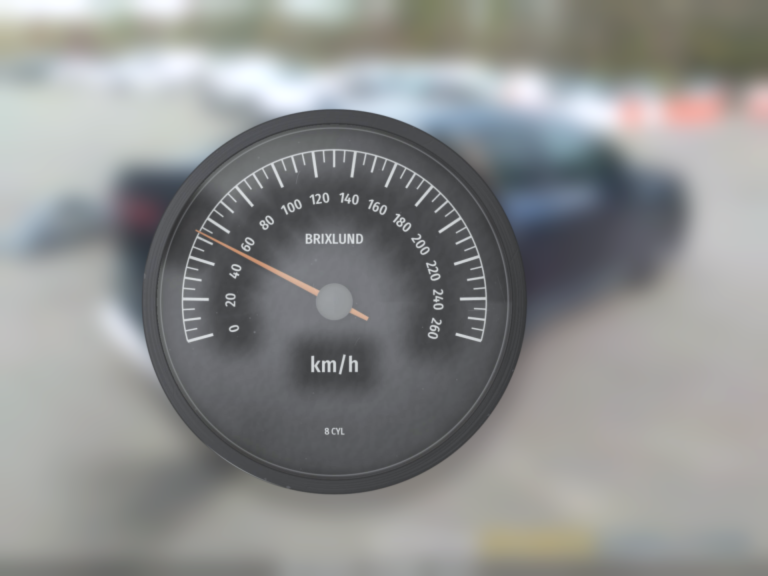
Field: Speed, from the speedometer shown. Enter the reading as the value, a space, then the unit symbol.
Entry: 52.5 km/h
